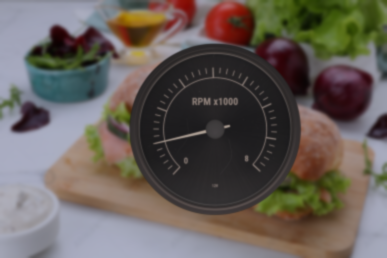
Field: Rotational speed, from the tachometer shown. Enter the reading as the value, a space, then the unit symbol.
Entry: 1000 rpm
